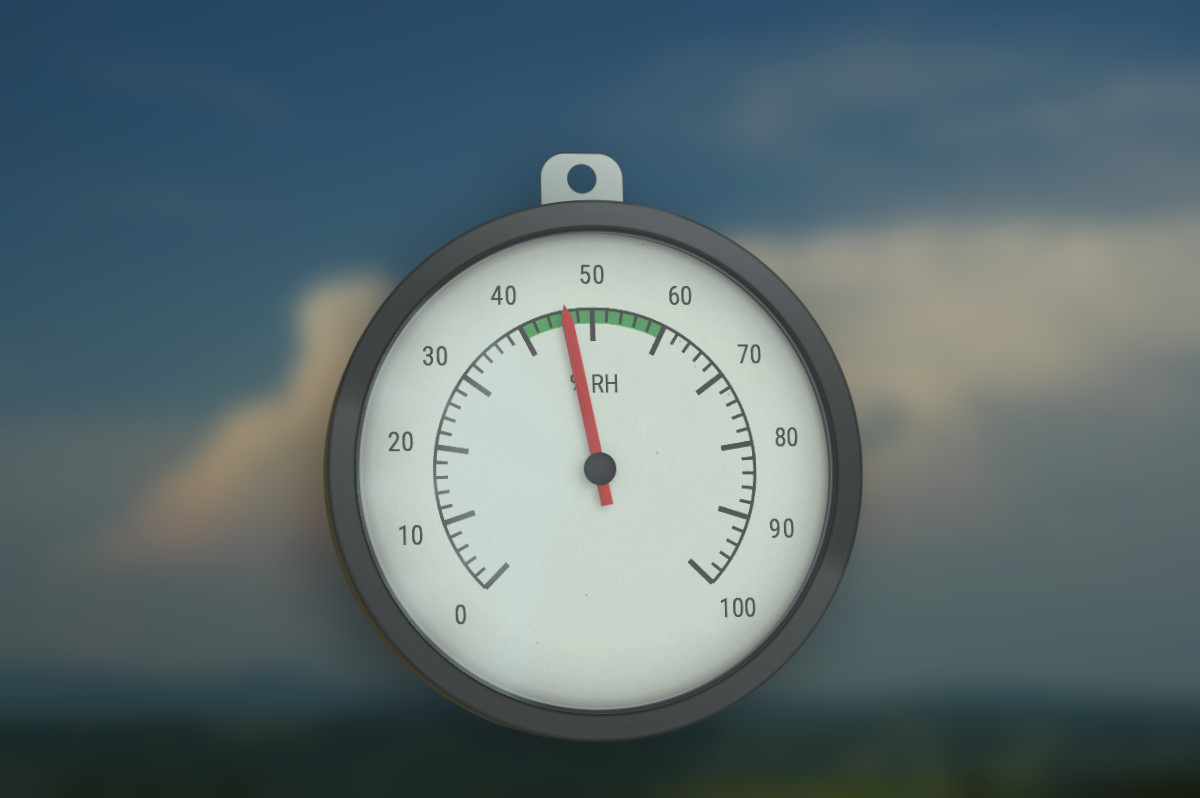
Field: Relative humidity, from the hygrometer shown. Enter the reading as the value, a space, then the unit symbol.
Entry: 46 %
